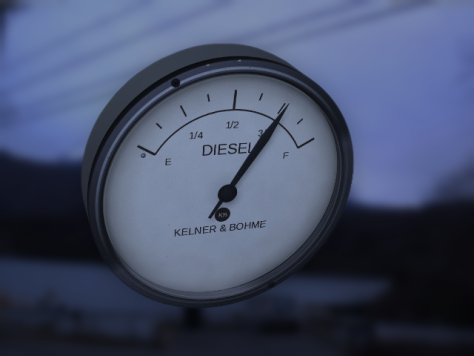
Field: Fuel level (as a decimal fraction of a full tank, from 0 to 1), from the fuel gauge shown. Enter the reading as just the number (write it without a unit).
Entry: 0.75
